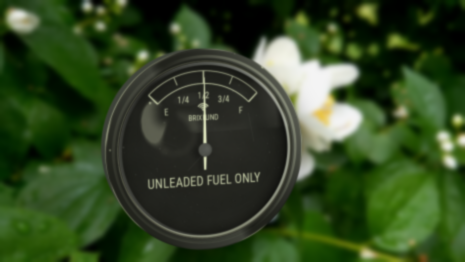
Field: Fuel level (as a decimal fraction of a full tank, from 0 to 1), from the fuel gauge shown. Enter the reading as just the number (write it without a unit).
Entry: 0.5
